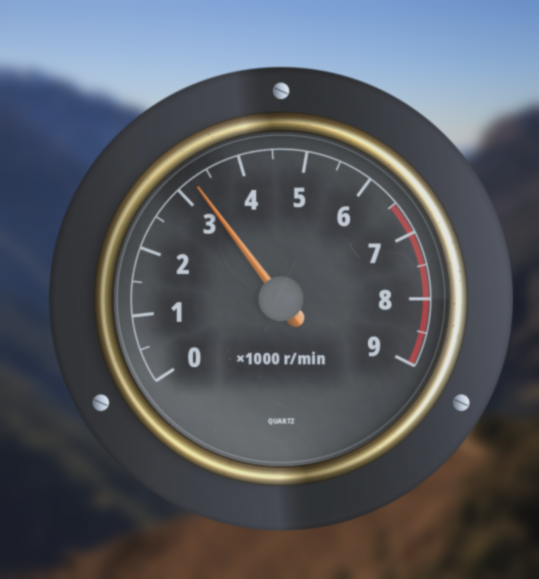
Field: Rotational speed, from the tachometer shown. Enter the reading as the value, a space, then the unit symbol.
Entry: 3250 rpm
